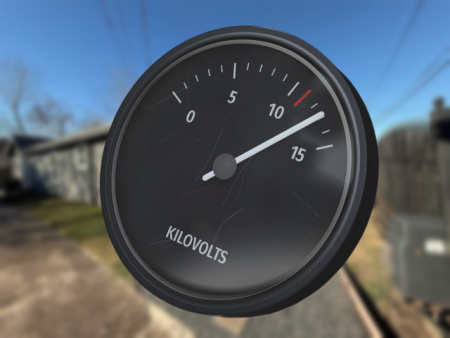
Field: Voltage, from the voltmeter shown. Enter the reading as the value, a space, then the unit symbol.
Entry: 13 kV
